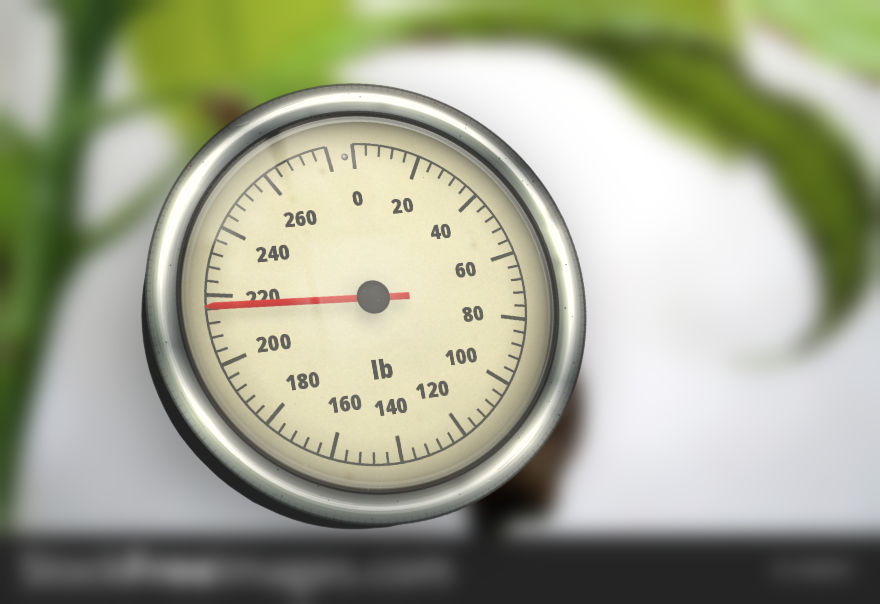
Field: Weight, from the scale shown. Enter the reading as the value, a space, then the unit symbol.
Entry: 216 lb
